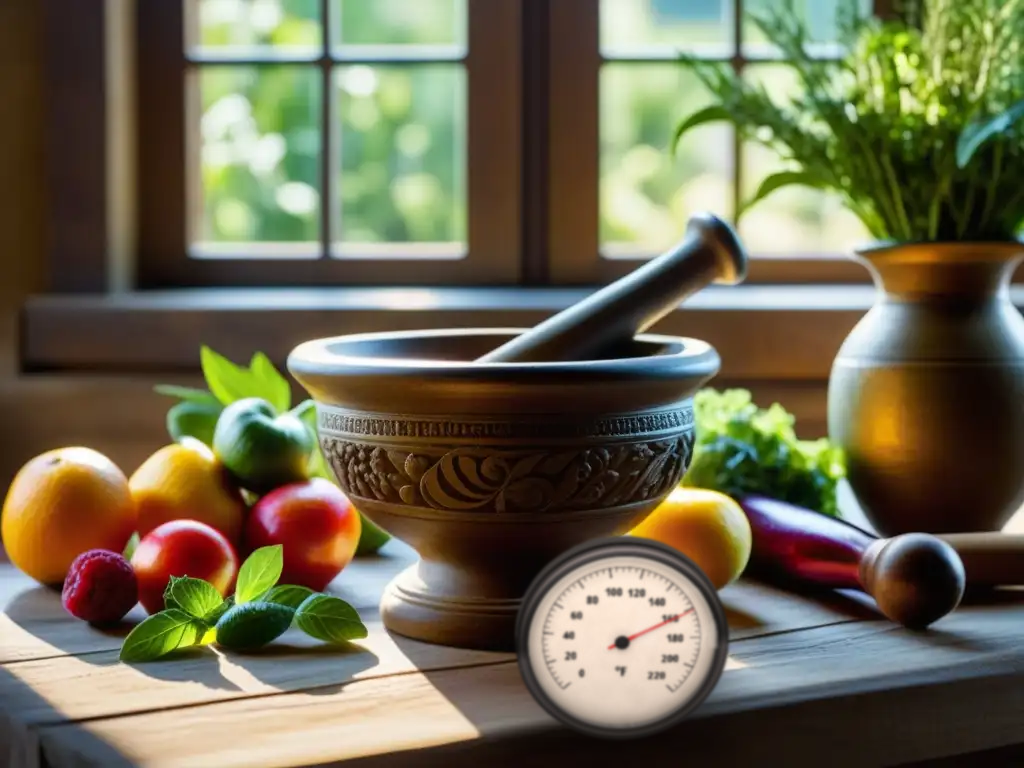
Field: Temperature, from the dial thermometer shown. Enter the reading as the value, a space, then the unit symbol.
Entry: 160 °F
